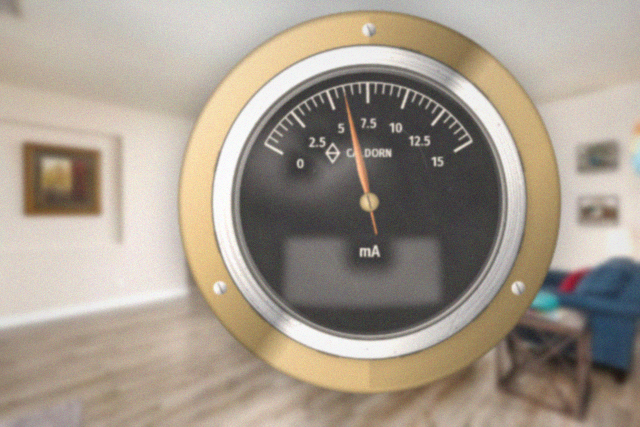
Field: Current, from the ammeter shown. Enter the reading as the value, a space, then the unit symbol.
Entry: 6 mA
